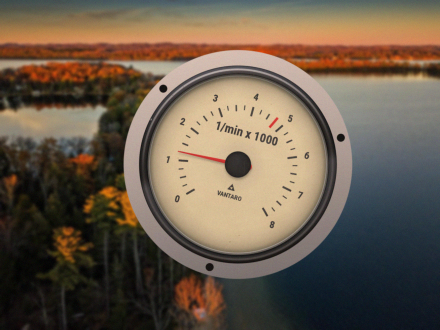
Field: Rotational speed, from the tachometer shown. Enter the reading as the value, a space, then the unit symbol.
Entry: 1250 rpm
